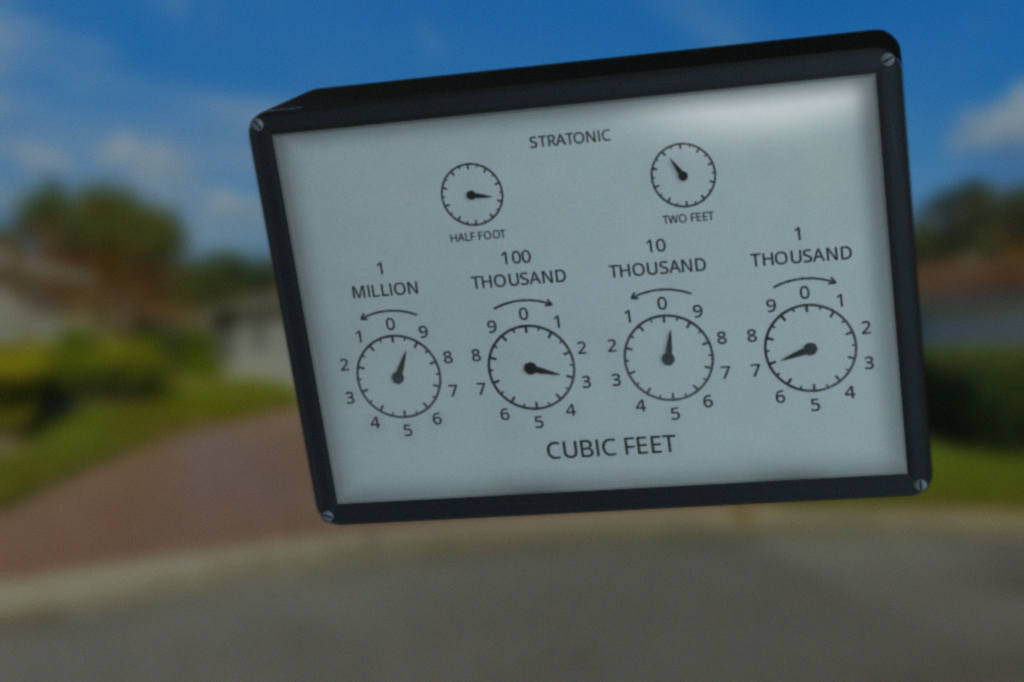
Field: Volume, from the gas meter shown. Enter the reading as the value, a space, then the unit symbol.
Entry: 929700 ft³
